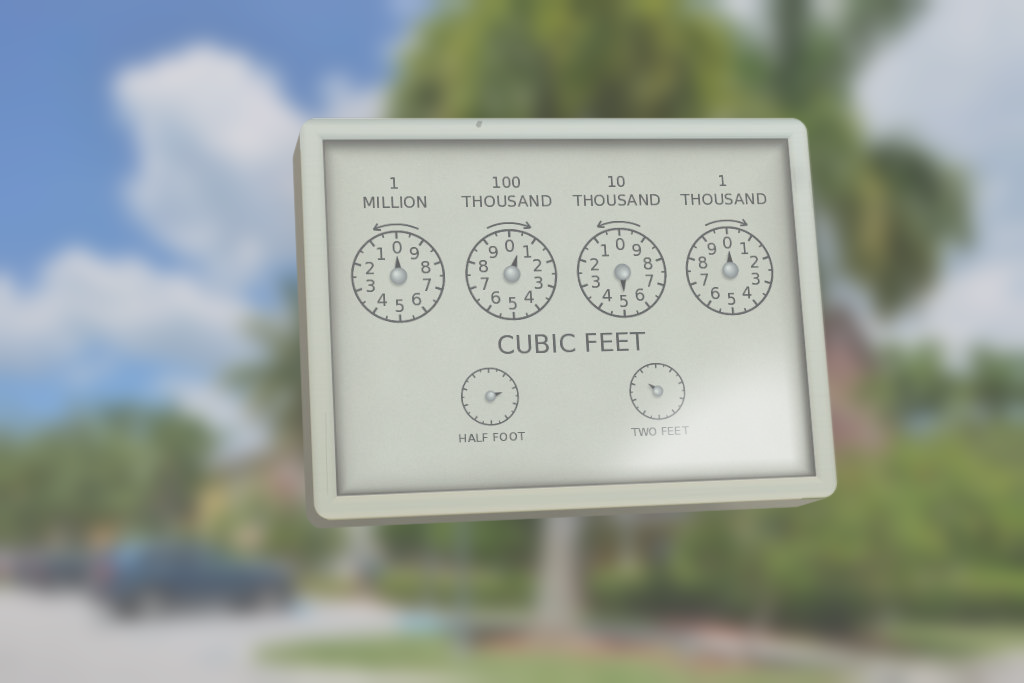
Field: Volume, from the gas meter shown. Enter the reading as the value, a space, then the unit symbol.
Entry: 5000 ft³
